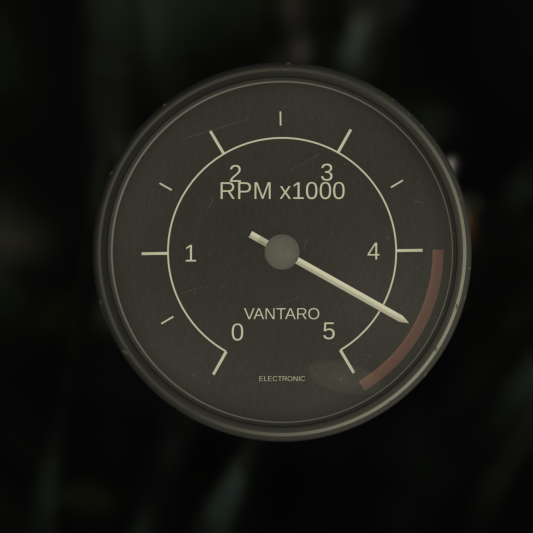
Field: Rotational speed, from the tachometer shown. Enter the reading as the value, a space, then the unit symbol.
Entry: 4500 rpm
